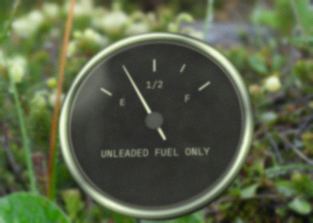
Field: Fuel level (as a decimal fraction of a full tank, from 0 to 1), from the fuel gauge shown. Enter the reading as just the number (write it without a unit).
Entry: 0.25
